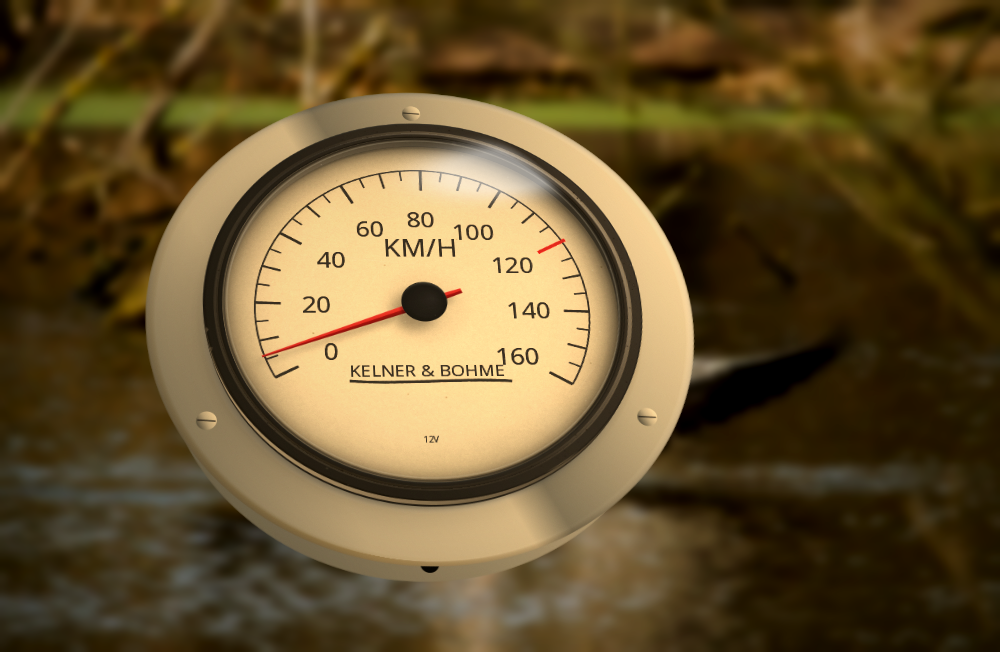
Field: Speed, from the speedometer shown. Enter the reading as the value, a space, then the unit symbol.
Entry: 5 km/h
